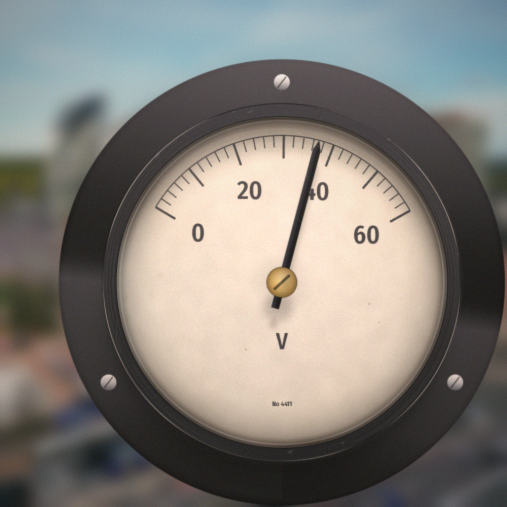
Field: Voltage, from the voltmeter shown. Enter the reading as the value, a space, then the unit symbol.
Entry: 37 V
